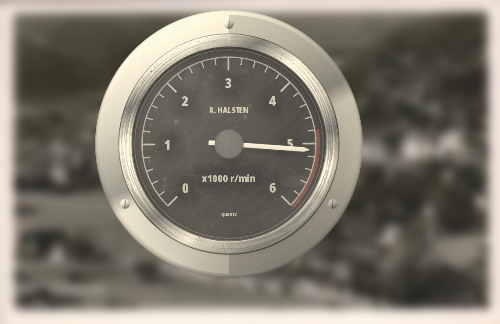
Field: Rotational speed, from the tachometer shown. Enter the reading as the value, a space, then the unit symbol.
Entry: 5100 rpm
